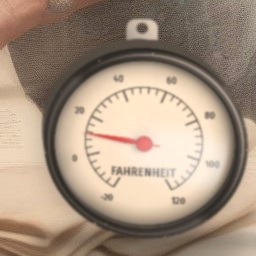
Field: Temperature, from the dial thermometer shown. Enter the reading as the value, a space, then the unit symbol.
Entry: 12 °F
